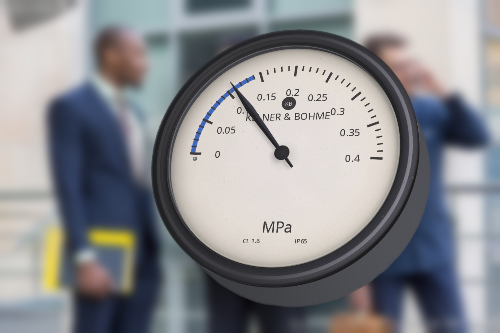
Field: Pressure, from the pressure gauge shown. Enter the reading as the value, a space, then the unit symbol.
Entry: 0.11 MPa
